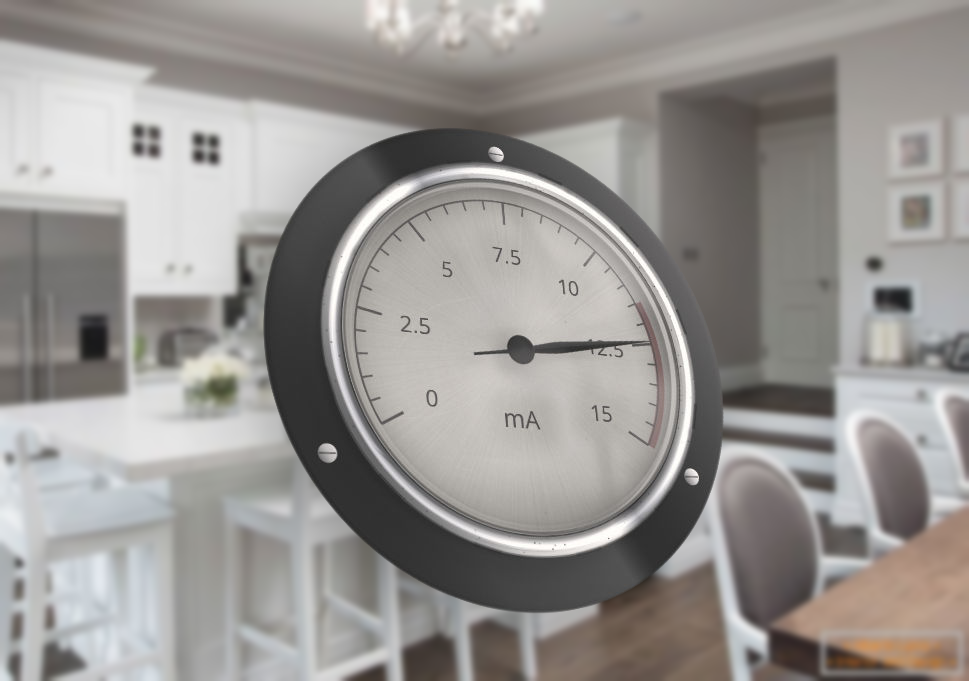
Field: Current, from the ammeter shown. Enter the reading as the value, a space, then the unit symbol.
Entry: 12.5 mA
